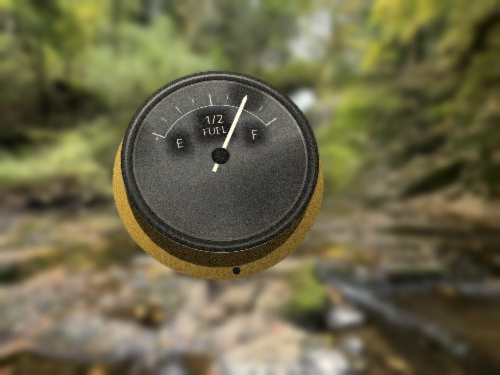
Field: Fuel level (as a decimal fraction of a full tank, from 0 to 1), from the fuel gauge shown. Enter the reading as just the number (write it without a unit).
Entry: 0.75
